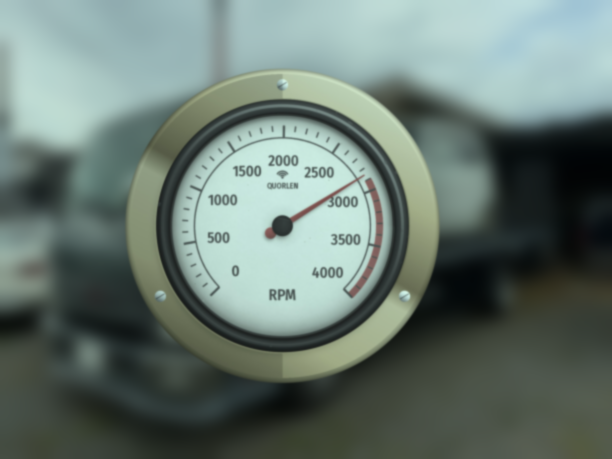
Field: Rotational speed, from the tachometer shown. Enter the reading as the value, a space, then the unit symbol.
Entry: 2850 rpm
